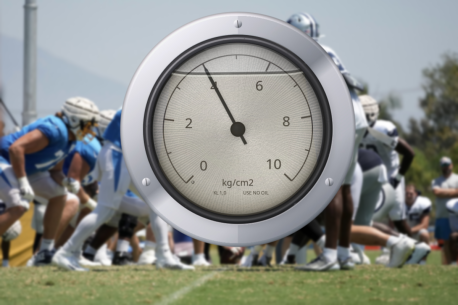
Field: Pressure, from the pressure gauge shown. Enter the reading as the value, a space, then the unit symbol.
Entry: 4 kg/cm²
